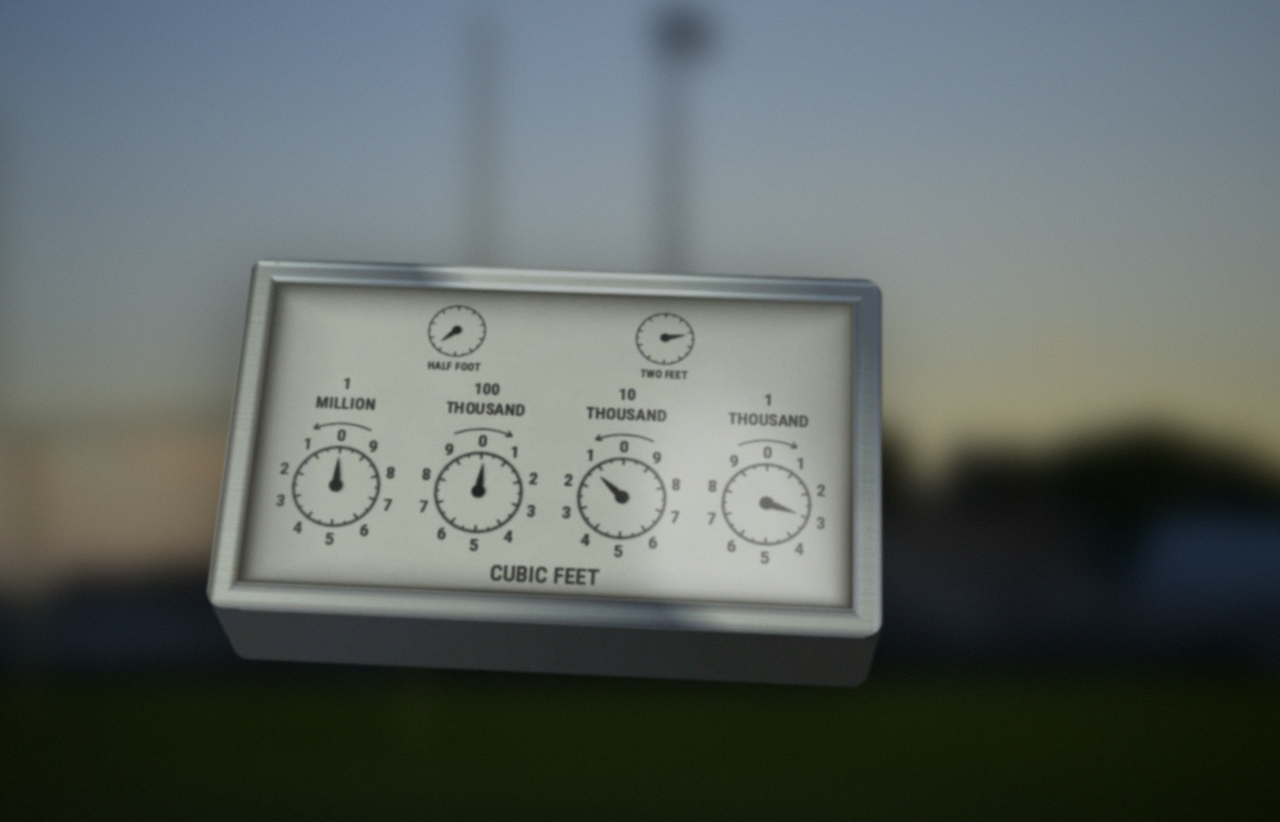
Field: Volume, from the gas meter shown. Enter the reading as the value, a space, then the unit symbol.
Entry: 1300 ft³
